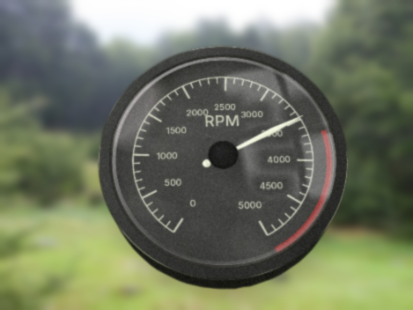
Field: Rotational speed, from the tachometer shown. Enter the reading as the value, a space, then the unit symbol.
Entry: 3500 rpm
